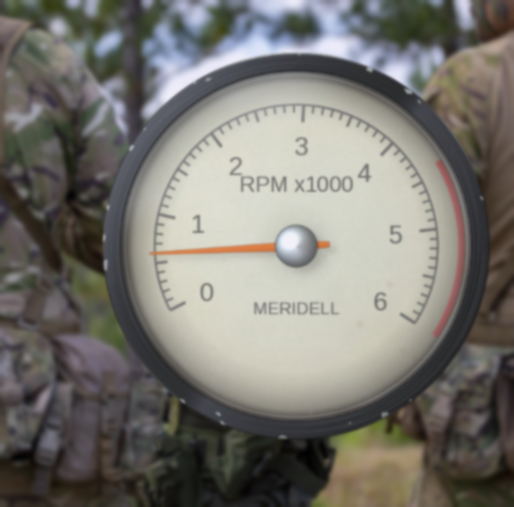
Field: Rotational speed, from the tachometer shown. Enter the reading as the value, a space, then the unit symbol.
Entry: 600 rpm
